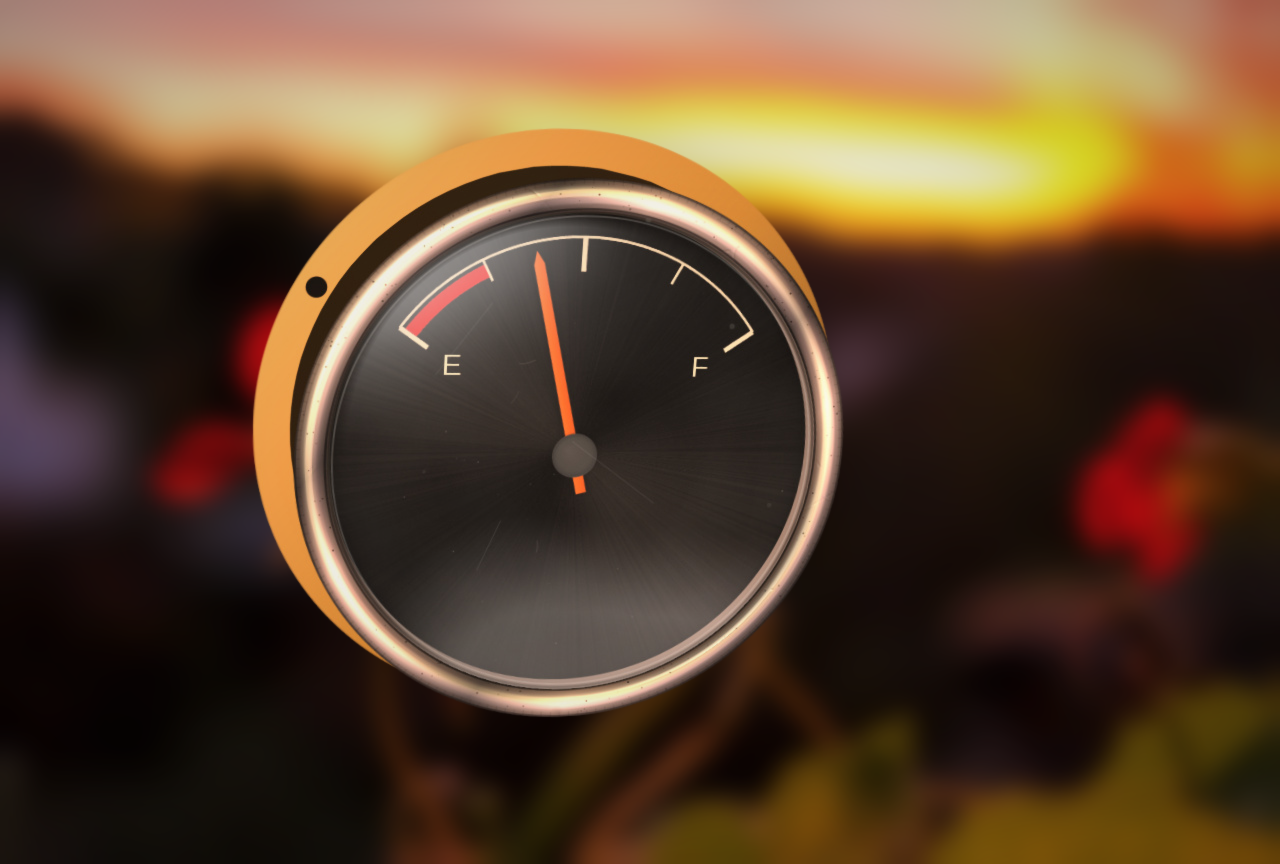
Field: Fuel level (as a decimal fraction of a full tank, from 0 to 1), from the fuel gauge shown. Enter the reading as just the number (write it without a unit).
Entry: 0.375
